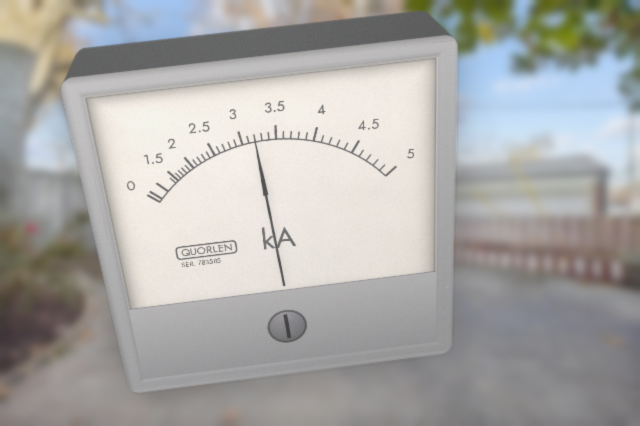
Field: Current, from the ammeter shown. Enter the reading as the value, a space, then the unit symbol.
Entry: 3.2 kA
